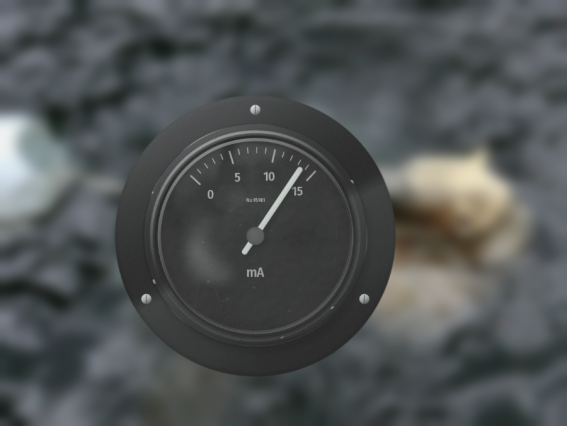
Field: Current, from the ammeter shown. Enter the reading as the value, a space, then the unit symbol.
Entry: 13.5 mA
